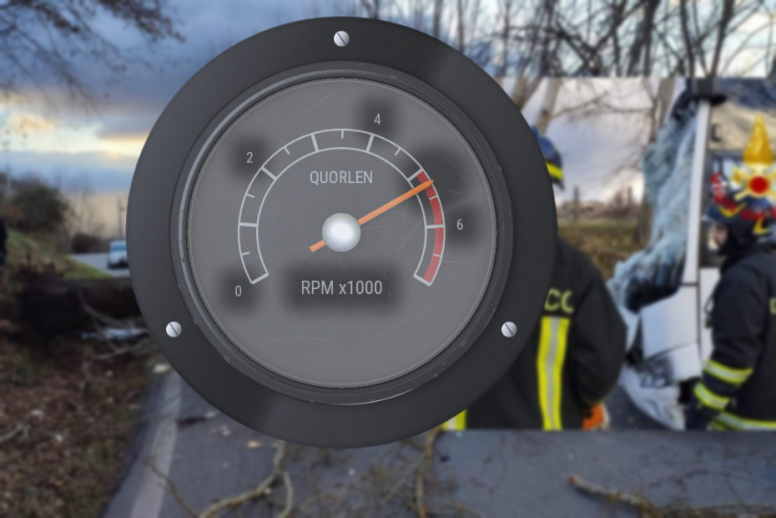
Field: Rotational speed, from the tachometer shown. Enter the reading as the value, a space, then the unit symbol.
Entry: 5250 rpm
